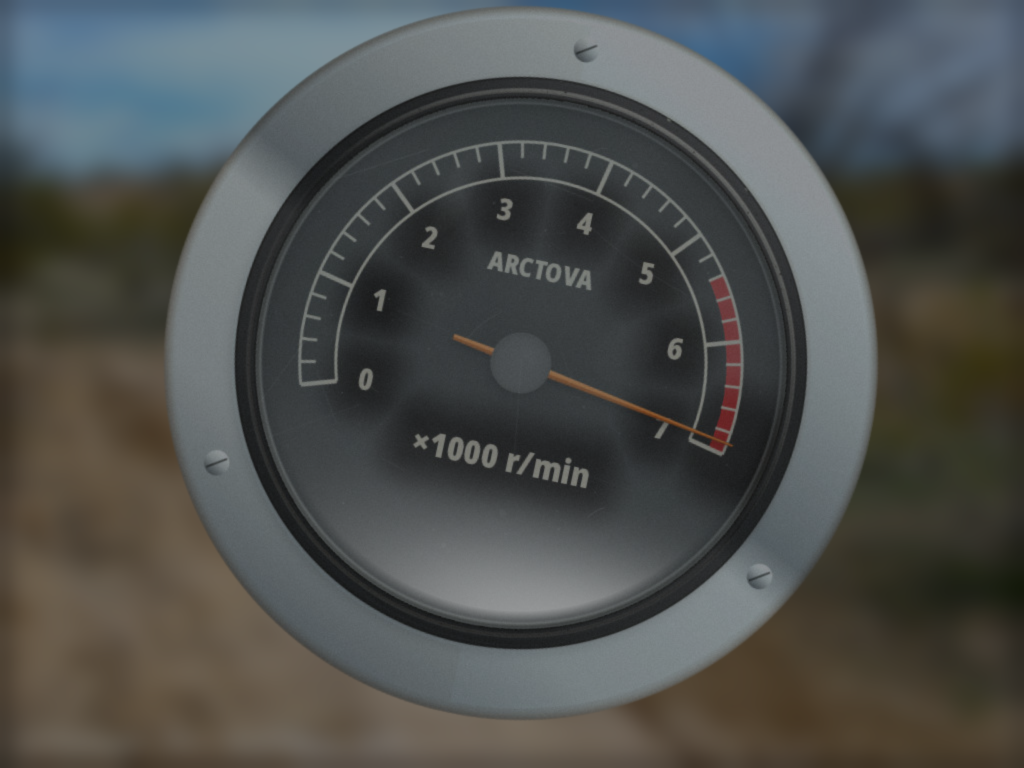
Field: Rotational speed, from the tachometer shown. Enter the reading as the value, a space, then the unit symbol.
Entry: 6900 rpm
